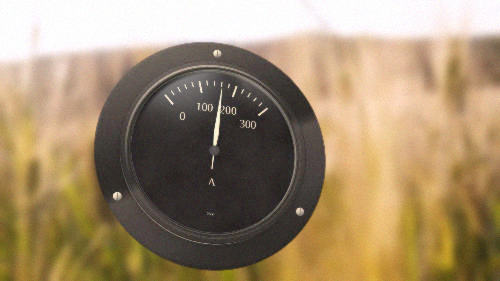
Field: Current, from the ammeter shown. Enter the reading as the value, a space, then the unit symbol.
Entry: 160 A
